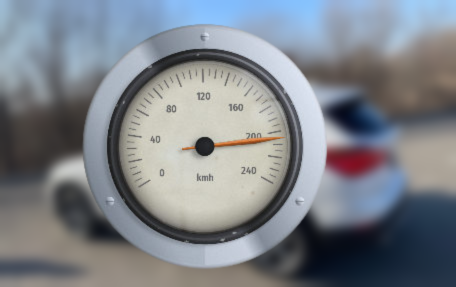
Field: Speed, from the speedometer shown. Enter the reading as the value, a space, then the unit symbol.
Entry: 205 km/h
